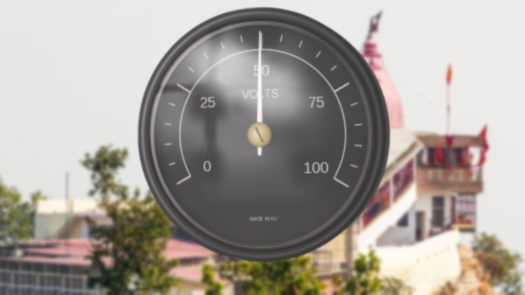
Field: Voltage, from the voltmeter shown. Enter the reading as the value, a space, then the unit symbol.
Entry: 50 V
